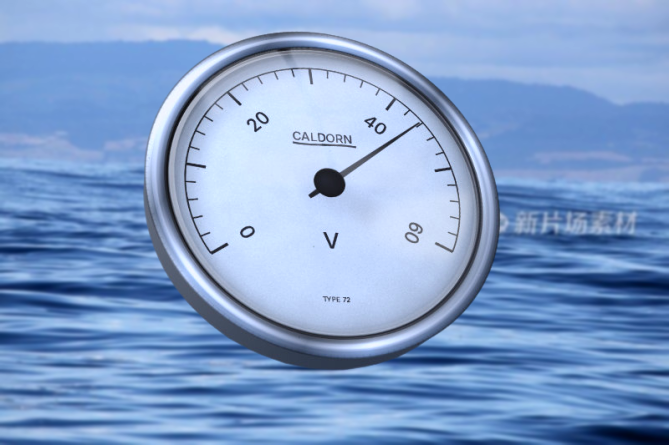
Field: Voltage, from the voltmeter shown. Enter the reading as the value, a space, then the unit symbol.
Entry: 44 V
